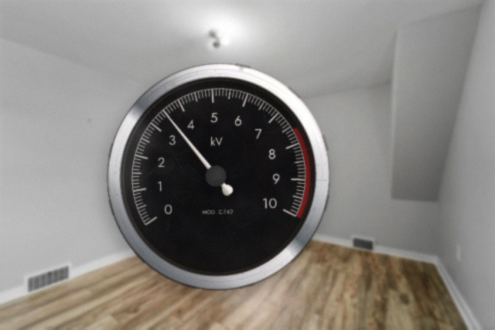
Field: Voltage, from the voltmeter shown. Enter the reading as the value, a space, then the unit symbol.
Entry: 3.5 kV
